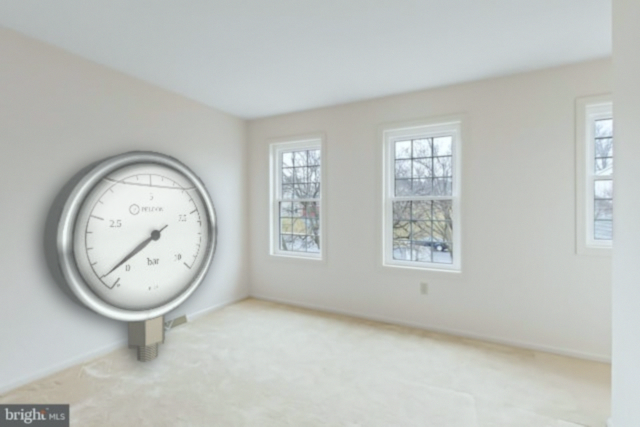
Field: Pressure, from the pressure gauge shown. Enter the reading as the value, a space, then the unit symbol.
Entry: 0.5 bar
